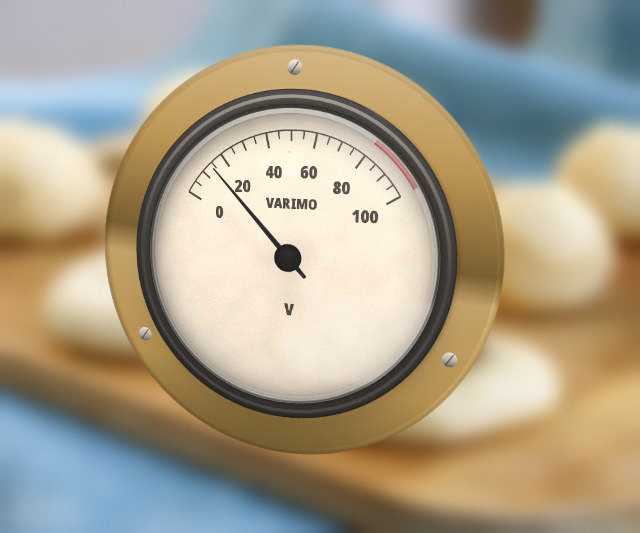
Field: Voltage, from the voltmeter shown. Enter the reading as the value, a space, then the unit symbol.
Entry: 15 V
